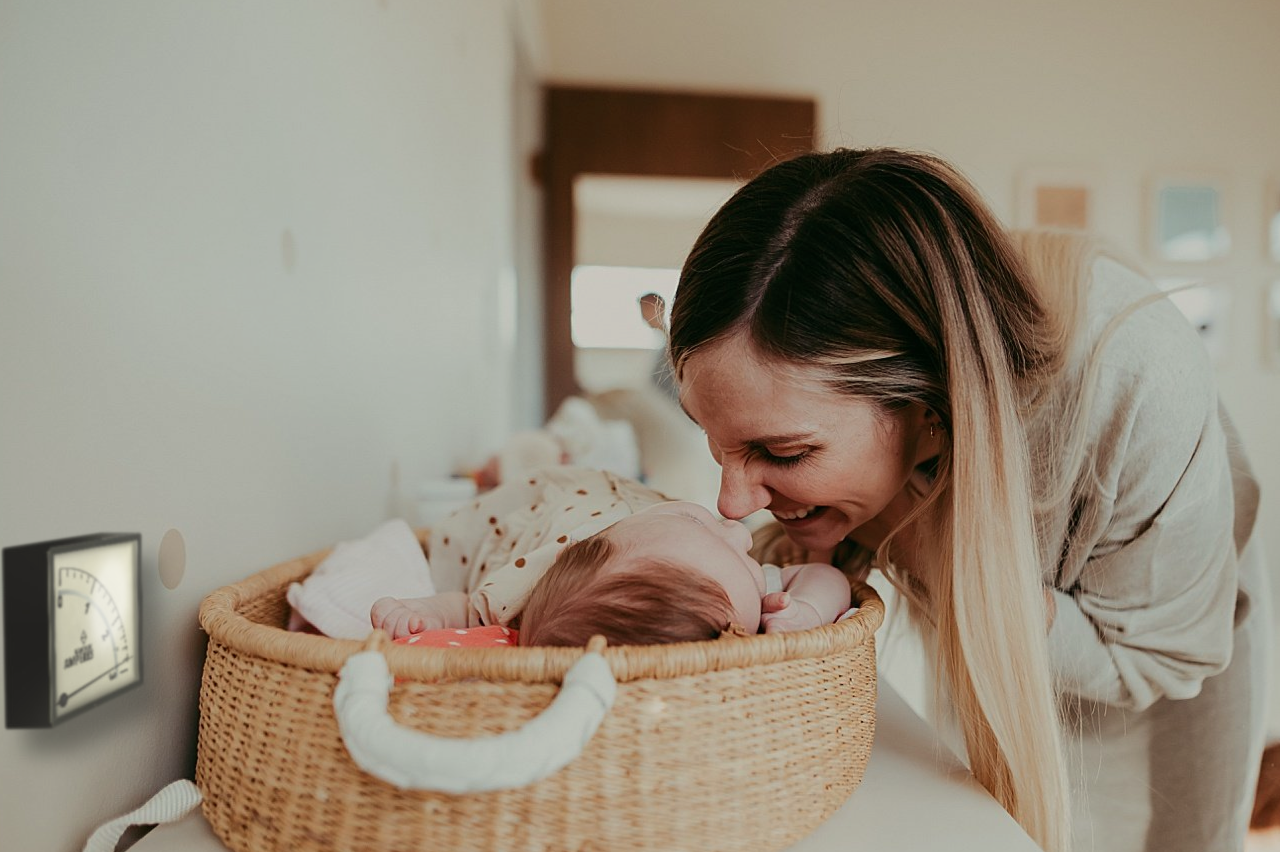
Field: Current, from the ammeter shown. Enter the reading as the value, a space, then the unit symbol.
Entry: 2.8 A
